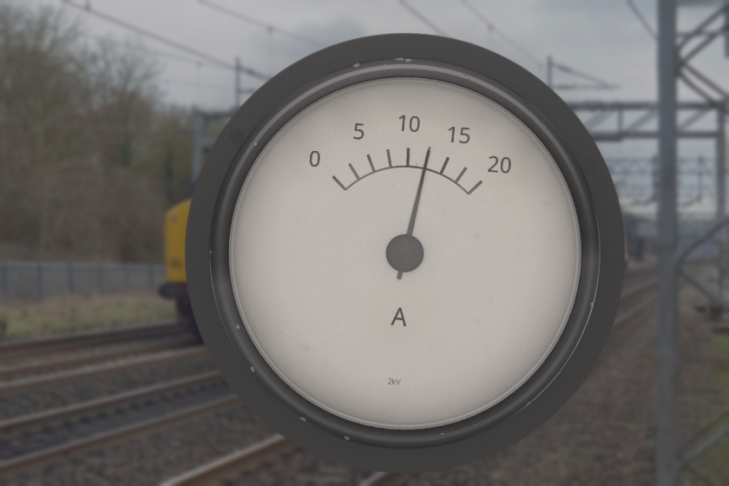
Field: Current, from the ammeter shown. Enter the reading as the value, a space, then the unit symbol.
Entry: 12.5 A
